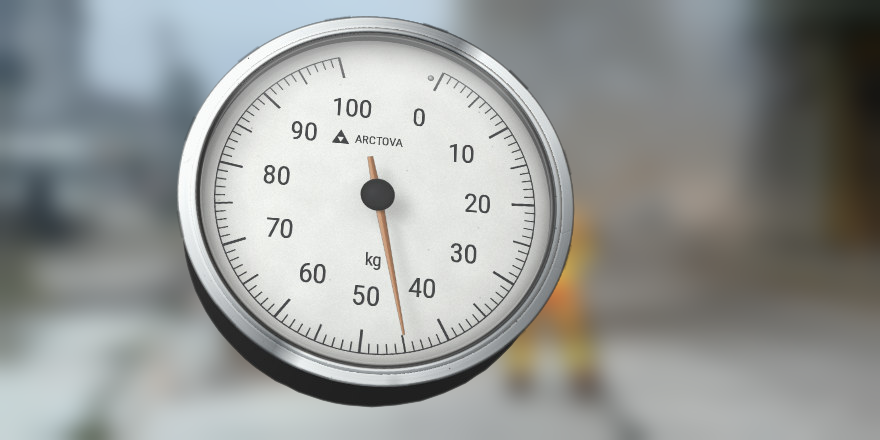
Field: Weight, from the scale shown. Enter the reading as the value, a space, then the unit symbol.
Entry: 45 kg
